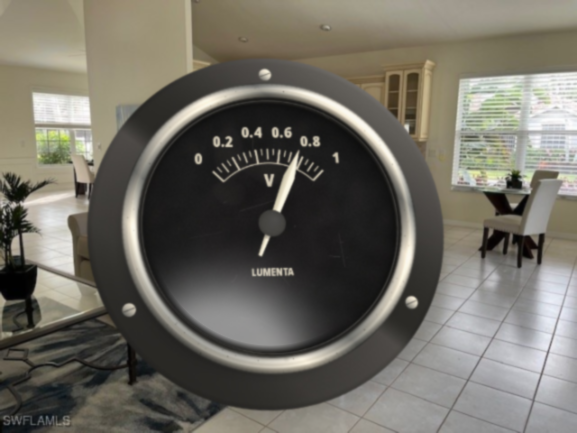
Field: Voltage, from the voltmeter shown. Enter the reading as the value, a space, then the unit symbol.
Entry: 0.75 V
